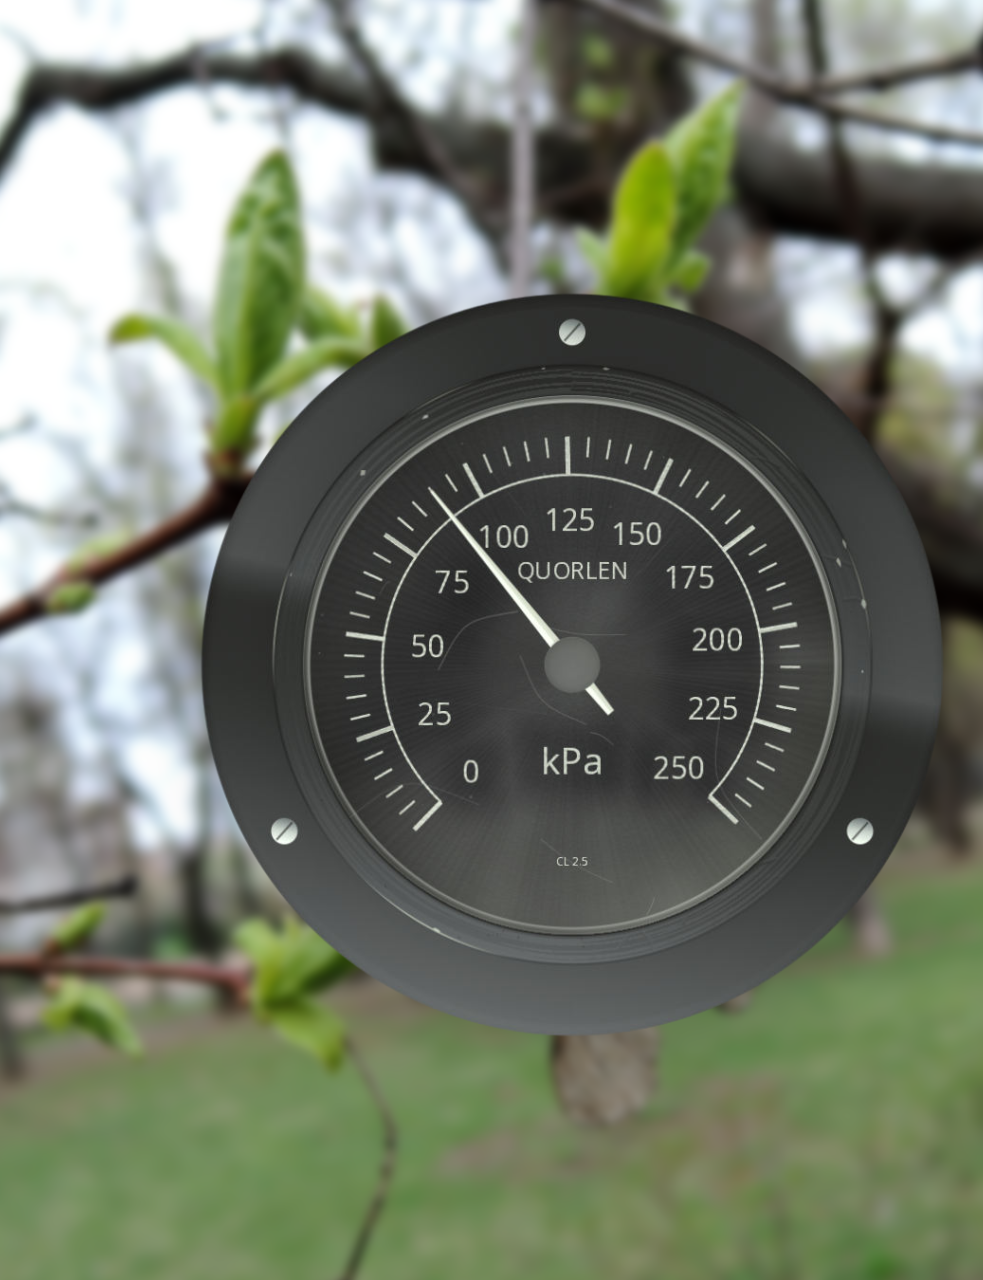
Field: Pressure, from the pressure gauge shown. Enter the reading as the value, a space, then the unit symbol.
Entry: 90 kPa
